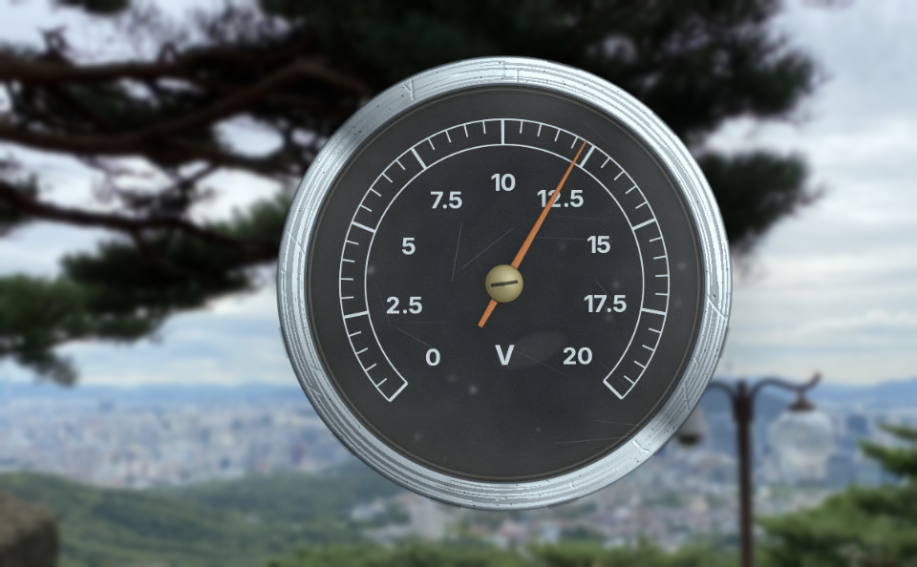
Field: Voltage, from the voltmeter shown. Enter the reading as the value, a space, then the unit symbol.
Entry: 12.25 V
